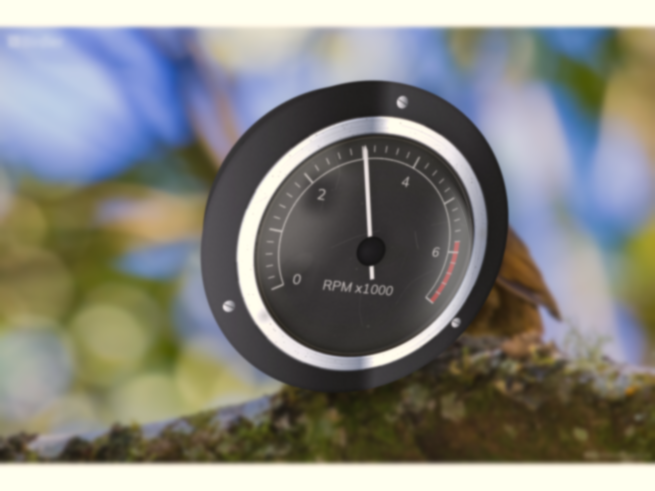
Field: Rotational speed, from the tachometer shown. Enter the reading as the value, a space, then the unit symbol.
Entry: 3000 rpm
